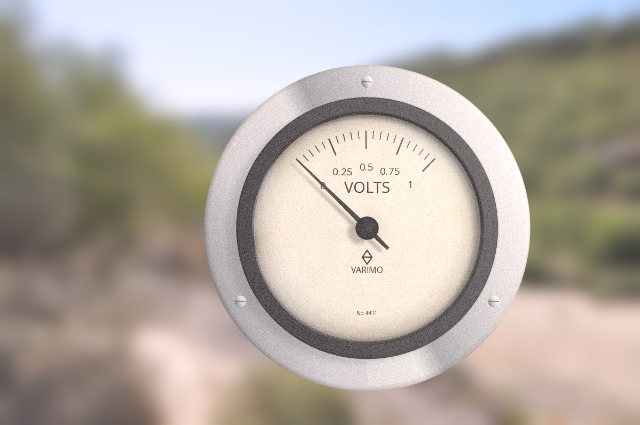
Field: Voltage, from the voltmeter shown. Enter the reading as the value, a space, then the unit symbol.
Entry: 0 V
